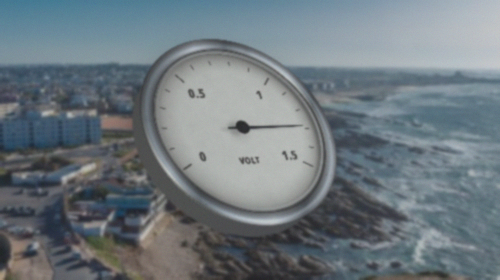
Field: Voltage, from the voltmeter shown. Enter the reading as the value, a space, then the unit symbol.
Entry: 1.3 V
